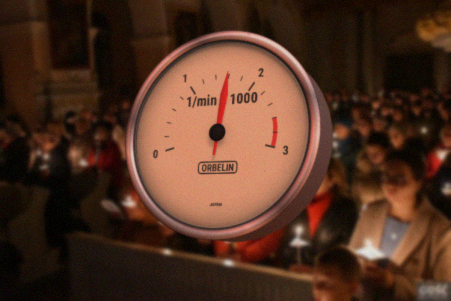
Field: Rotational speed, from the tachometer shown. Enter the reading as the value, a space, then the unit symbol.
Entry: 1600 rpm
